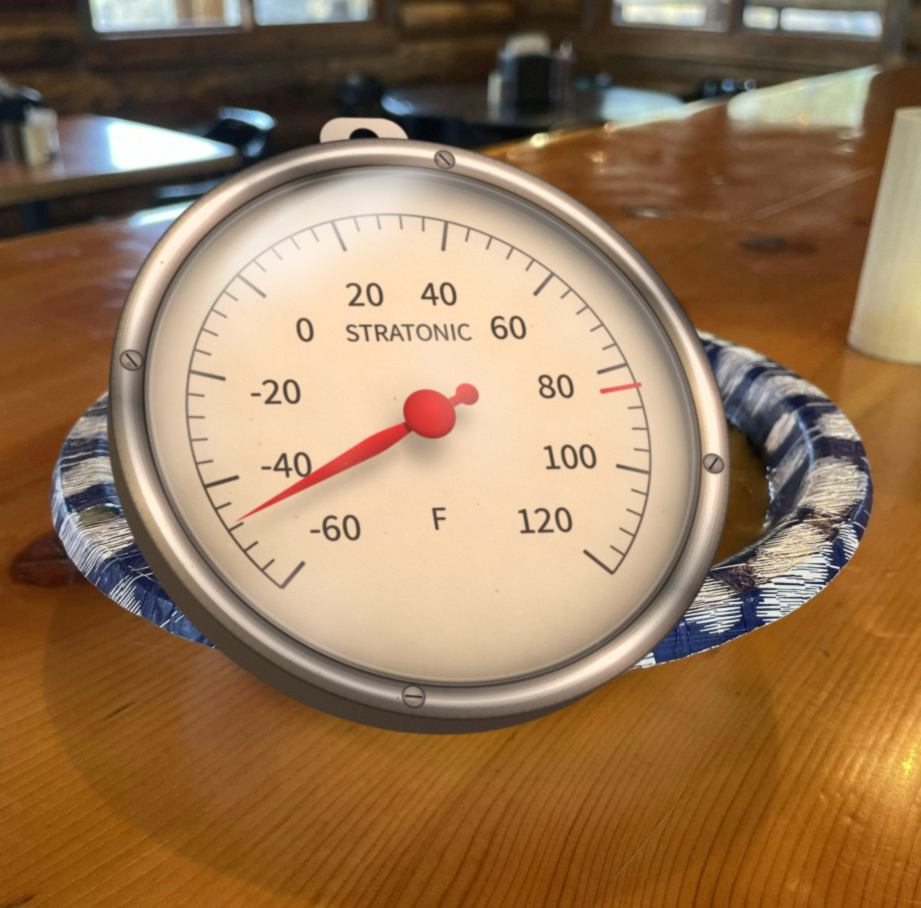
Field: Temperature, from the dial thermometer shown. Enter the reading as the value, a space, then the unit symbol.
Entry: -48 °F
